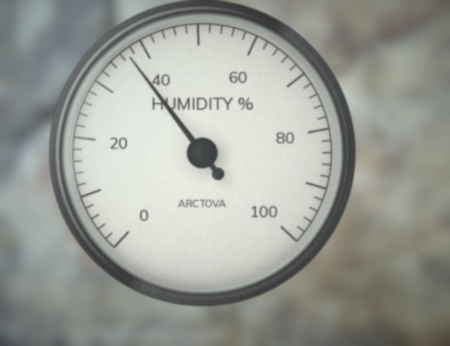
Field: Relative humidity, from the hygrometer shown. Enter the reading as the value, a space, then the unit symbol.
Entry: 37 %
